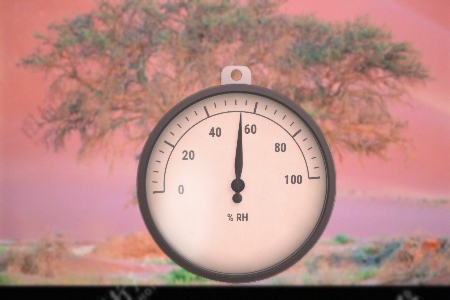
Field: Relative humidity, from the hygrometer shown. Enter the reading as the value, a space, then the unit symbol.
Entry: 54 %
